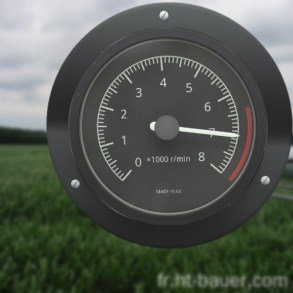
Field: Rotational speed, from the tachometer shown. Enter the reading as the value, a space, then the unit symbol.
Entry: 7000 rpm
